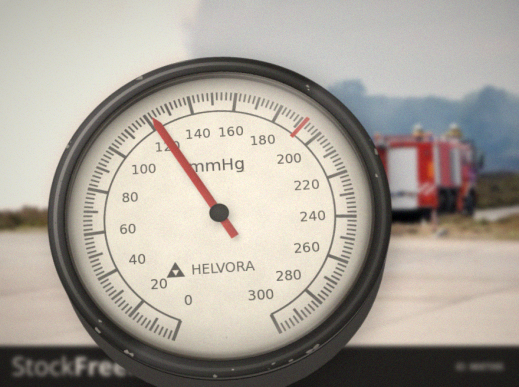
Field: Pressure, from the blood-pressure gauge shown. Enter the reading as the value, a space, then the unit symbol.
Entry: 122 mmHg
